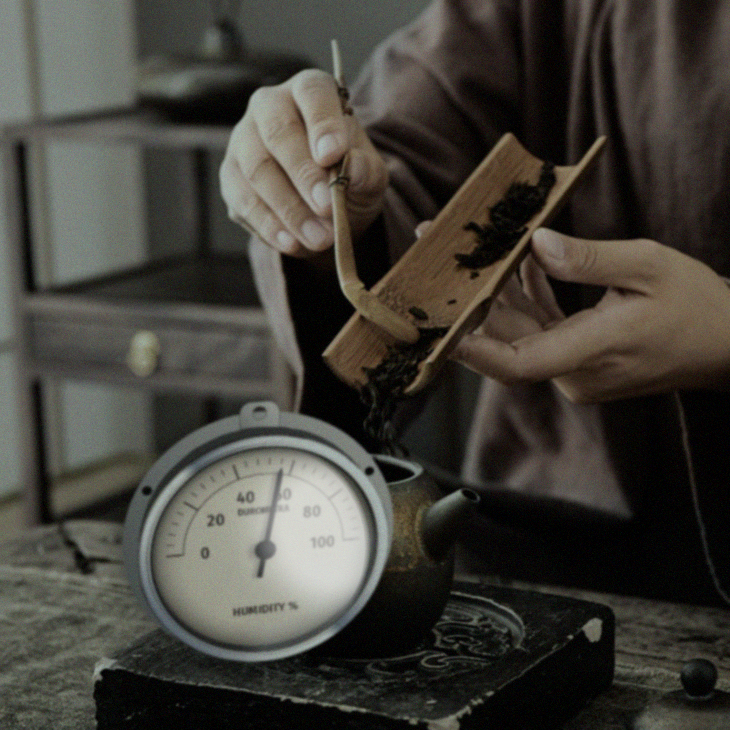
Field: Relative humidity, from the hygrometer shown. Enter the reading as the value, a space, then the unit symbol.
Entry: 56 %
